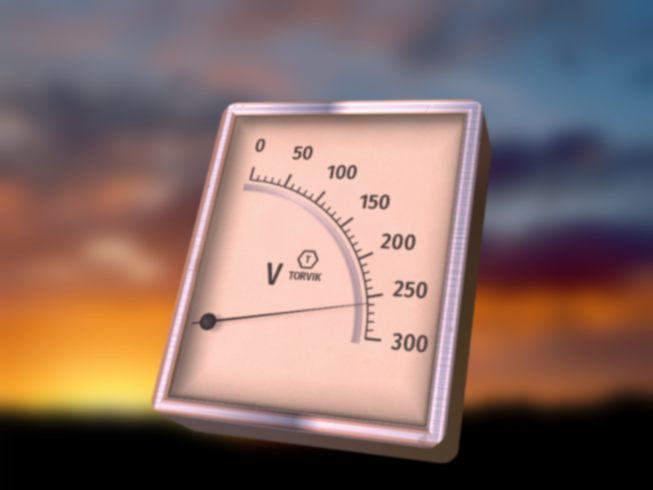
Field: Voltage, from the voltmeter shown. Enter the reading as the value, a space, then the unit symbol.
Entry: 260 V
